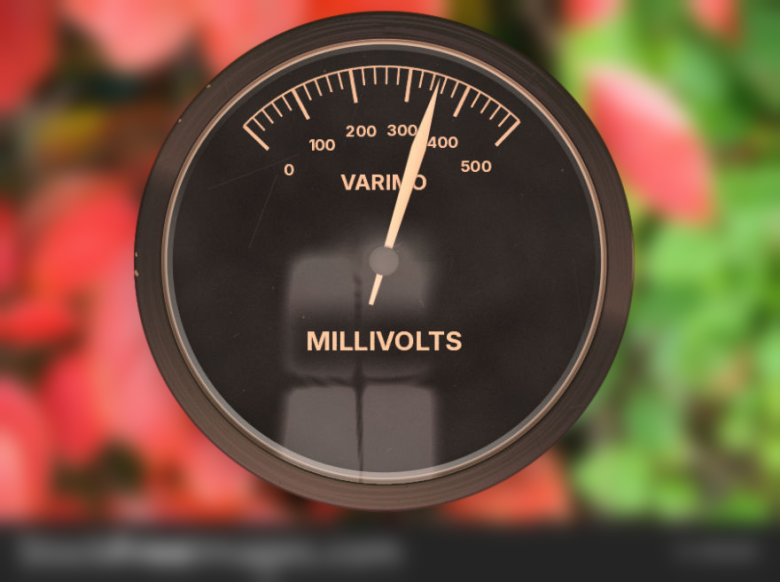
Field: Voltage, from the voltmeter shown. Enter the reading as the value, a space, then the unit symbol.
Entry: 350 mV
